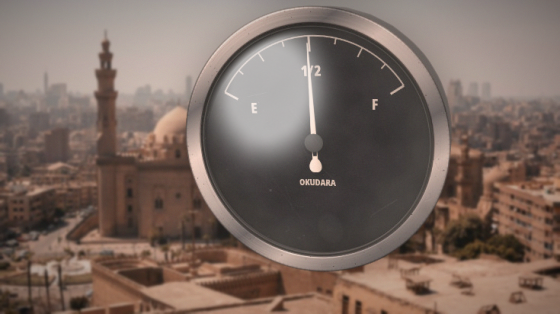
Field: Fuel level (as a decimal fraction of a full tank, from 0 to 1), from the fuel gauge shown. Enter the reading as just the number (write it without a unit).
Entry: 0.5
